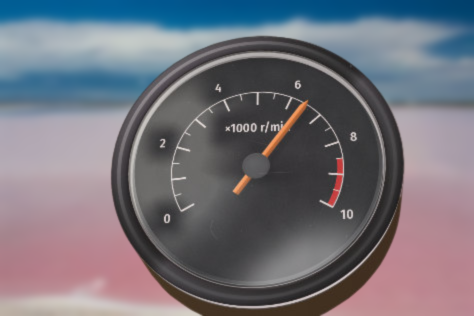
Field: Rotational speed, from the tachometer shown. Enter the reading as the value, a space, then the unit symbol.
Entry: 6500 rpm
